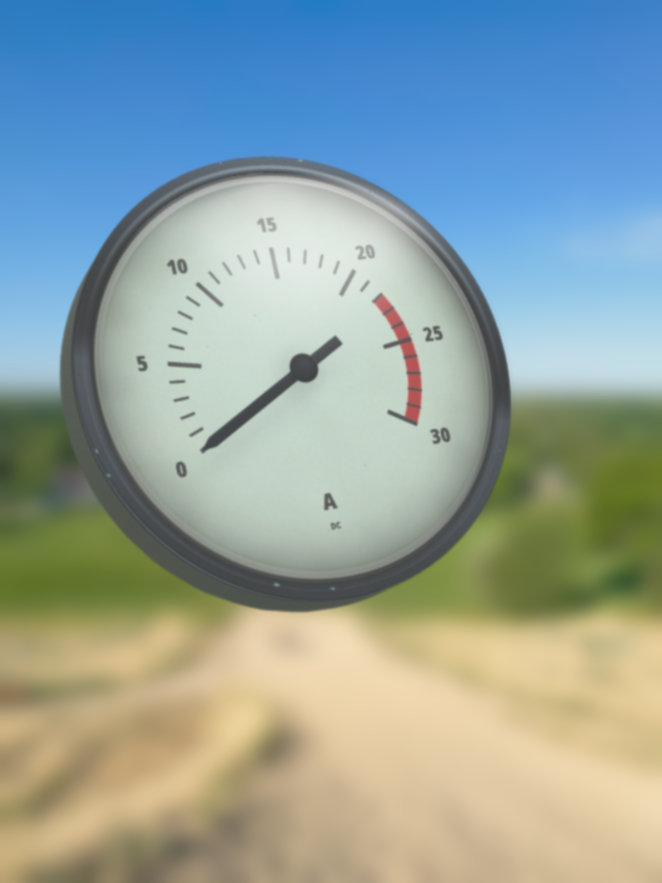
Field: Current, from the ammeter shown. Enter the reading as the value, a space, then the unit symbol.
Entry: 0 A
